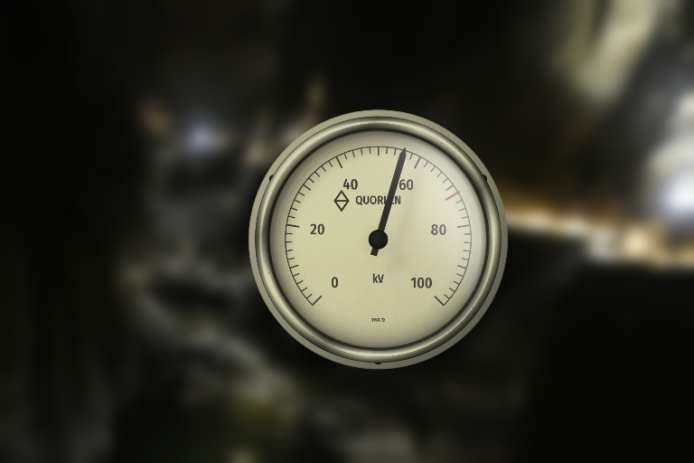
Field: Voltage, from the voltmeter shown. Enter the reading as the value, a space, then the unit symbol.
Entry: 56 kV
